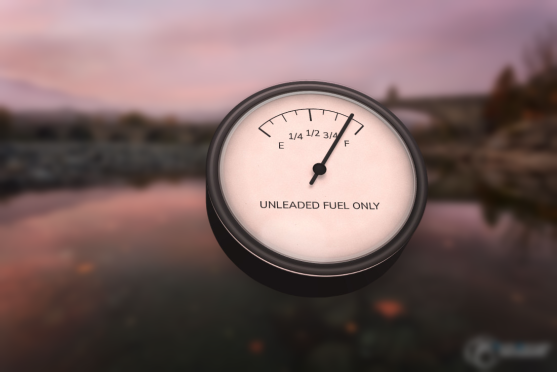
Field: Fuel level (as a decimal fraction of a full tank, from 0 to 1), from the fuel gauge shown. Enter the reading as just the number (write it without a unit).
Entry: 0.875
